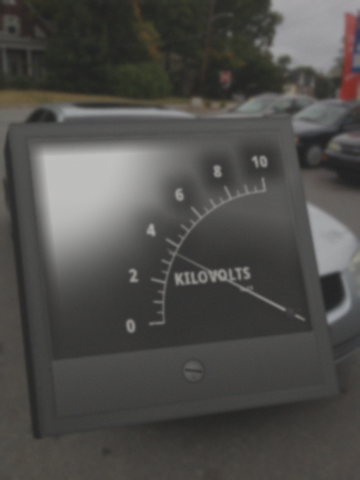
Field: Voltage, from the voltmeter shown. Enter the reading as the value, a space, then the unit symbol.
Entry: 3.5 kV
